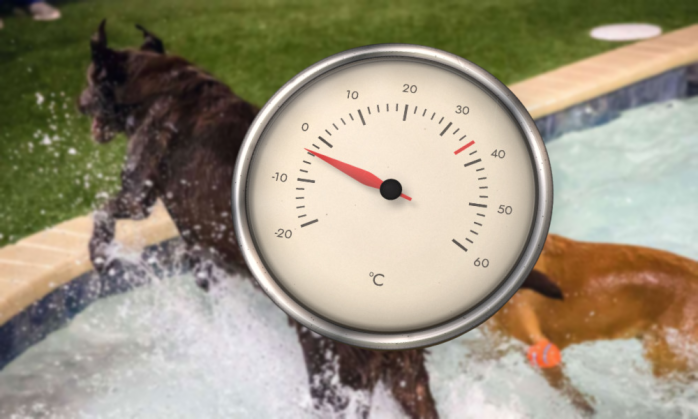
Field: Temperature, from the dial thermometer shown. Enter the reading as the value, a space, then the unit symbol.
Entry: -4 °C
